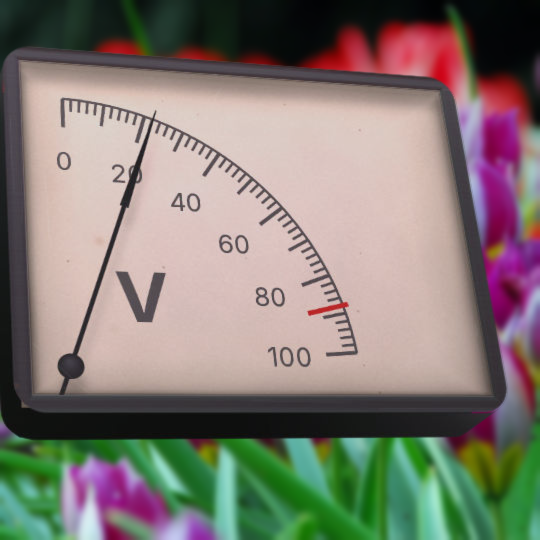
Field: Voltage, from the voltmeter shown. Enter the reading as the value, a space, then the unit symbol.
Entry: 22 V
